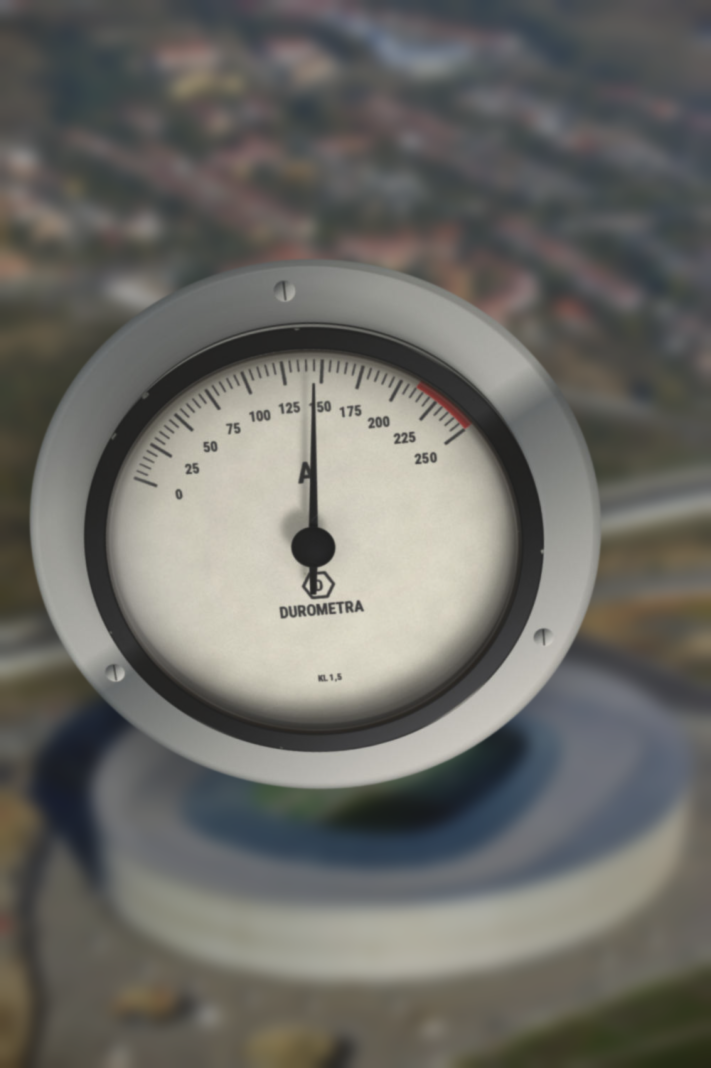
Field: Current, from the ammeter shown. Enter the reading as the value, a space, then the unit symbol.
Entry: 145 A
